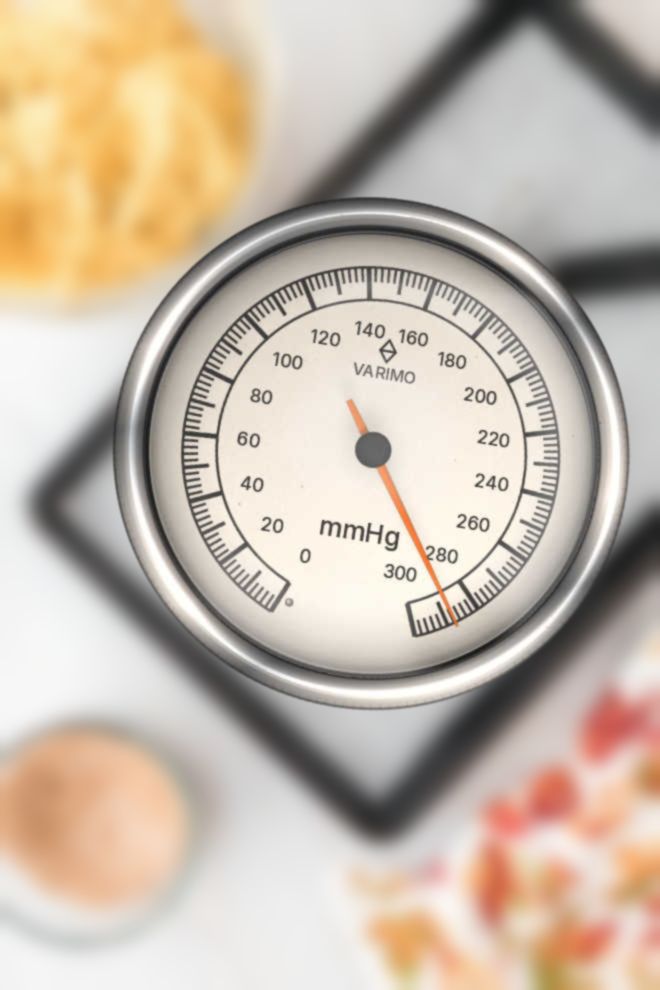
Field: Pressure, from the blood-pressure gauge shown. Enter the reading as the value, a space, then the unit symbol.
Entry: 288 mmHg
